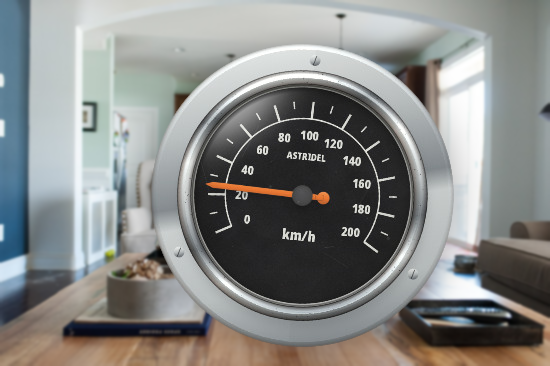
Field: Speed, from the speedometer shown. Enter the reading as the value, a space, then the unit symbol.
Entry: 25 km/h
